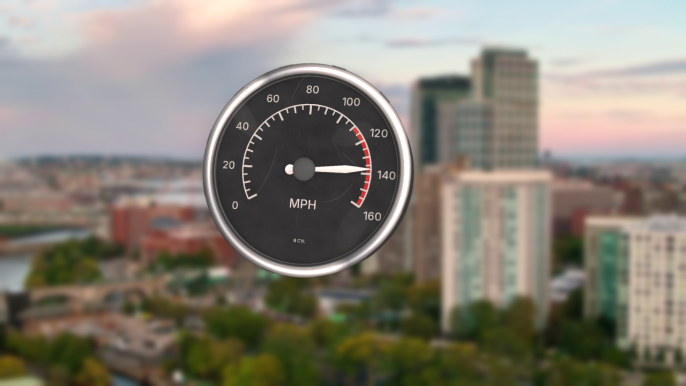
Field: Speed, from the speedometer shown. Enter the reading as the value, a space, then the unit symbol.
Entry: 137.5 mph
